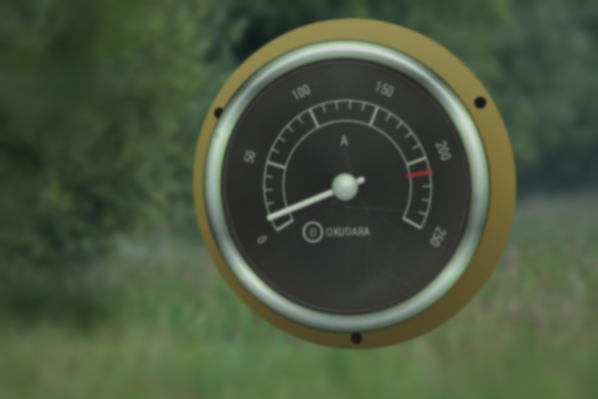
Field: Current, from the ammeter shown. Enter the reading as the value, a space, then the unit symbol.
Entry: 10 A
